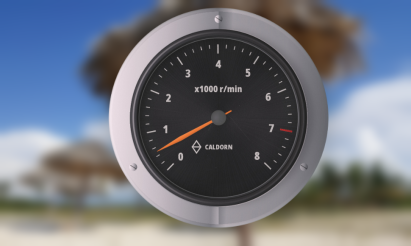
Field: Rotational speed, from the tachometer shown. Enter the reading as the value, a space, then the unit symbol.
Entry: 500 rpm
